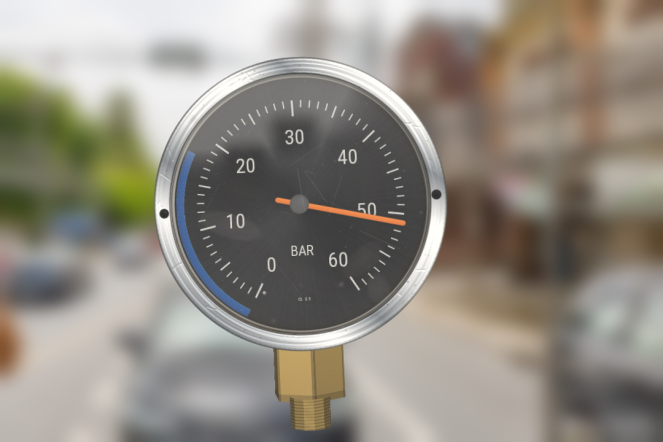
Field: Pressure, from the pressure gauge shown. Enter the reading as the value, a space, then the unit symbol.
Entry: 51 bar
